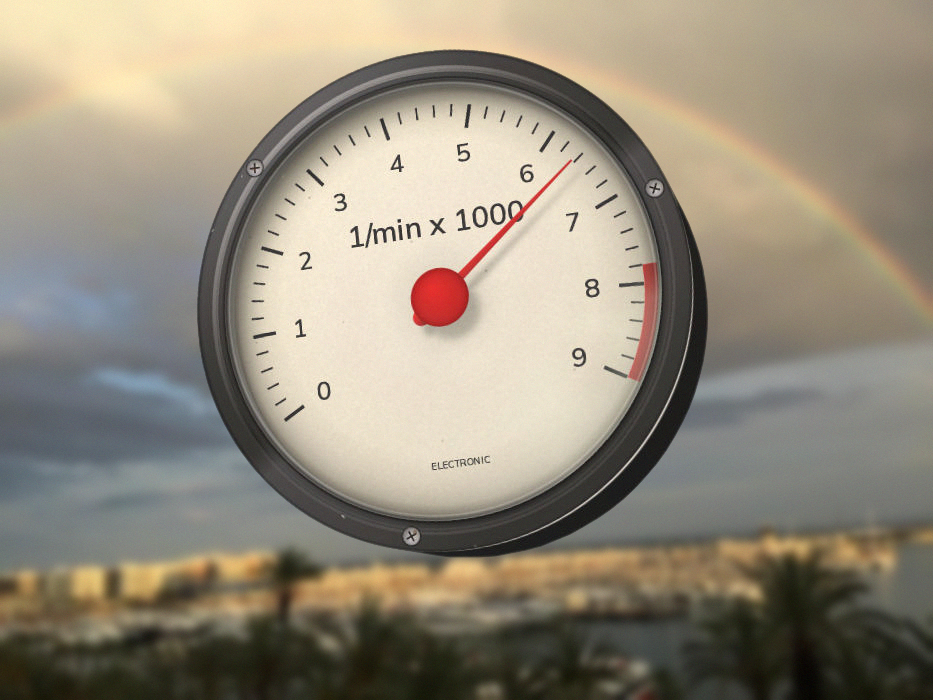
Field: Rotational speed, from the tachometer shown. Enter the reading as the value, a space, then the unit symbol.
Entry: 6400 rpm
